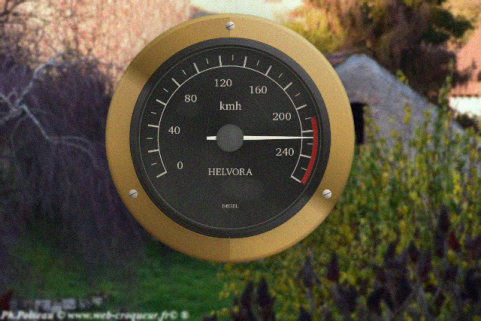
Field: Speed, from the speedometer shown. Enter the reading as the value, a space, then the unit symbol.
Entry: 225 km/h
